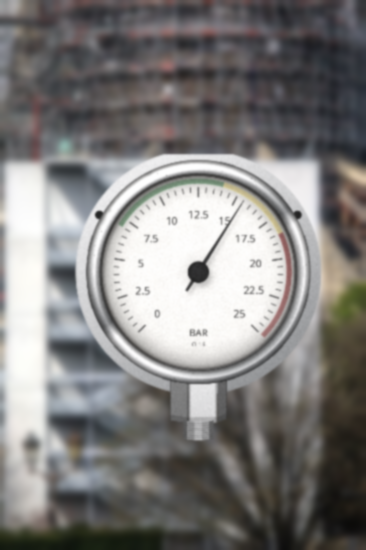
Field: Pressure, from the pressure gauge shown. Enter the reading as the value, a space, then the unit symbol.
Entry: 15.5 bar
